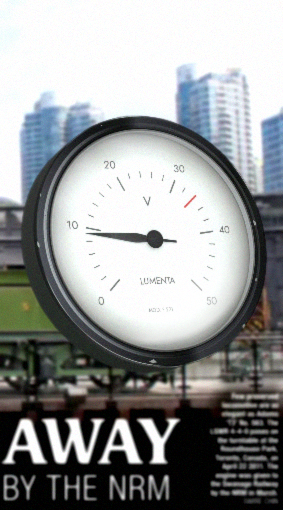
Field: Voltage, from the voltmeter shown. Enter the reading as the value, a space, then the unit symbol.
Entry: 9 V
